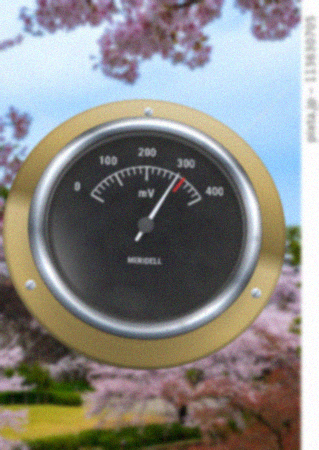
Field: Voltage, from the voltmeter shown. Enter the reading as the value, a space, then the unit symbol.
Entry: 300 mV
